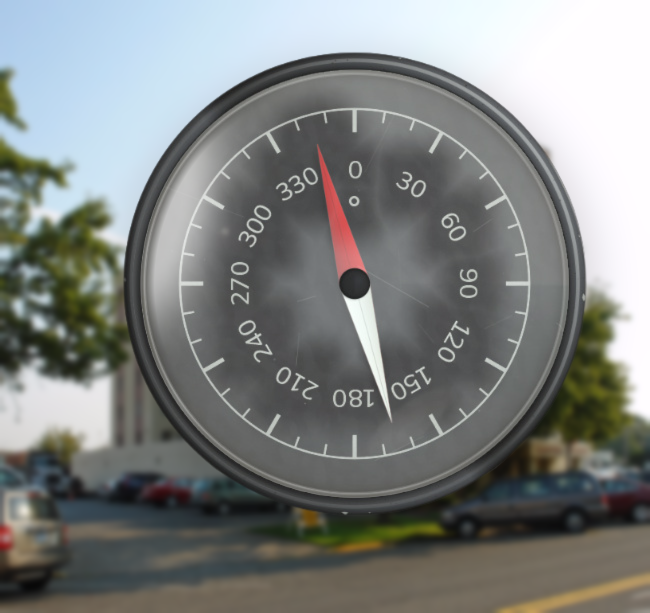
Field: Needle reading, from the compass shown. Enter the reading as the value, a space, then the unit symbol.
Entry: 345 °
